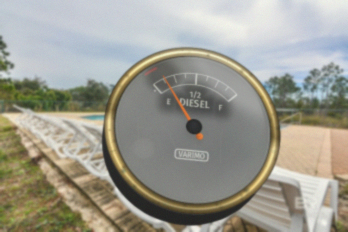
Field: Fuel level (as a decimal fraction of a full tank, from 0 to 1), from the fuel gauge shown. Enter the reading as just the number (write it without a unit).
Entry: 0.125
